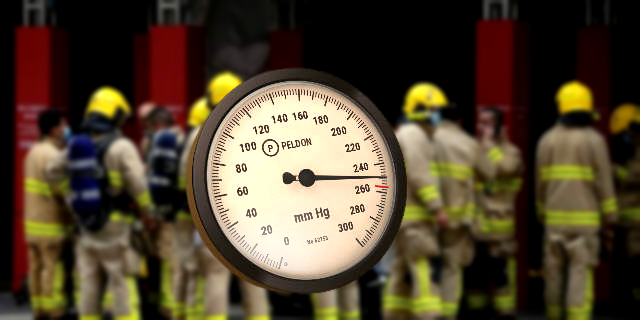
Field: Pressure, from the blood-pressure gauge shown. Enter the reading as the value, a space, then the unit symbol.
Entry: 250 mmHg
